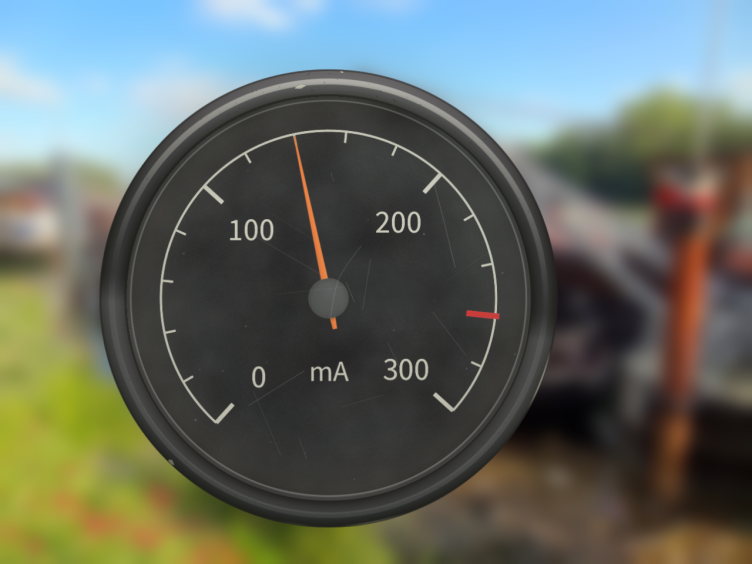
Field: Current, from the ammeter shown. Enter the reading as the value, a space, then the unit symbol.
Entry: 140 mA
